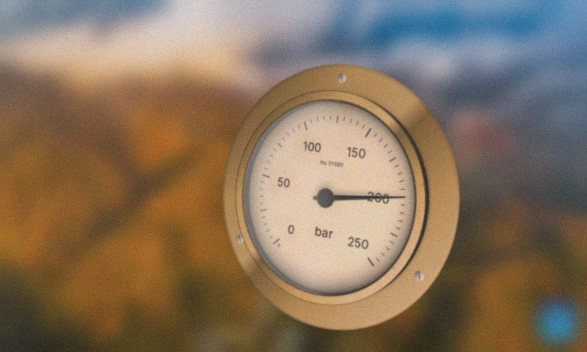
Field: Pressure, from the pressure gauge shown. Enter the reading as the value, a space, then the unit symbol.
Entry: 200 bar
